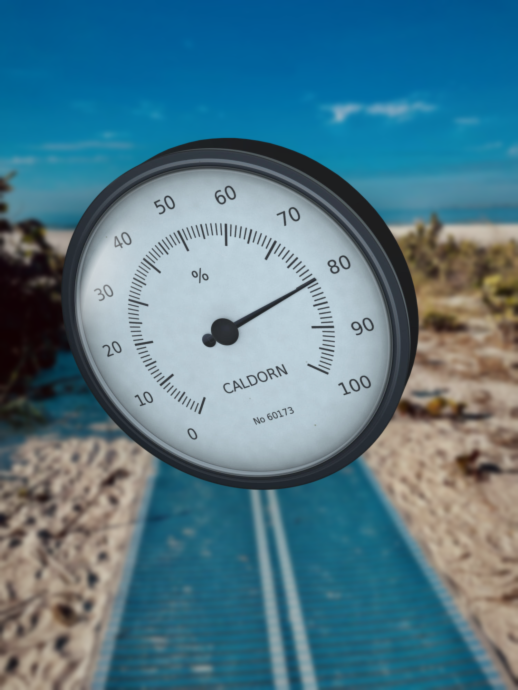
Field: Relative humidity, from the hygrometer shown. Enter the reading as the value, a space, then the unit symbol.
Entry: 80 %
